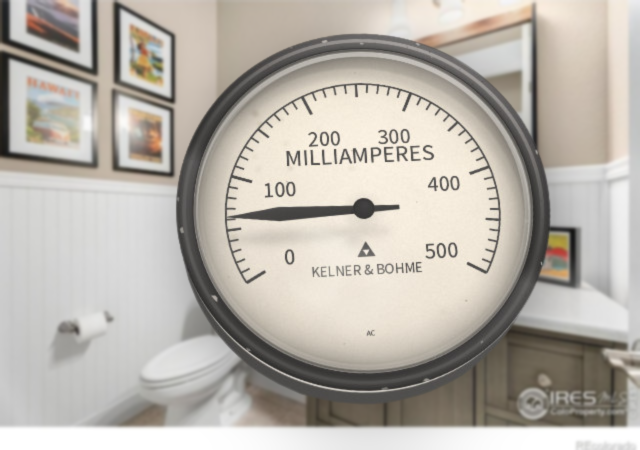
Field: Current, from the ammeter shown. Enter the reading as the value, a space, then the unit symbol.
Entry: 60 mA
